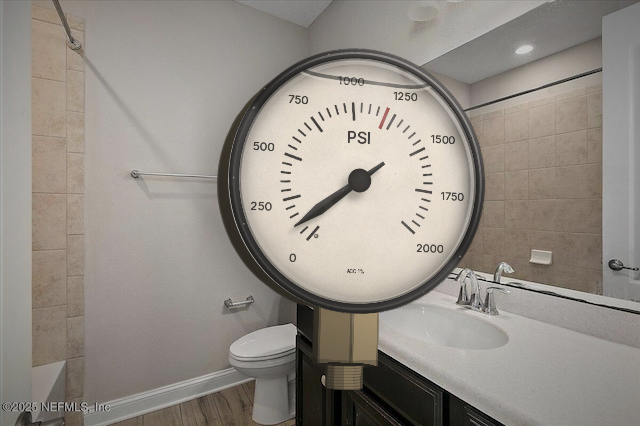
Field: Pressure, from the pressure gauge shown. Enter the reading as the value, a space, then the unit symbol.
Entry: 100 psi
